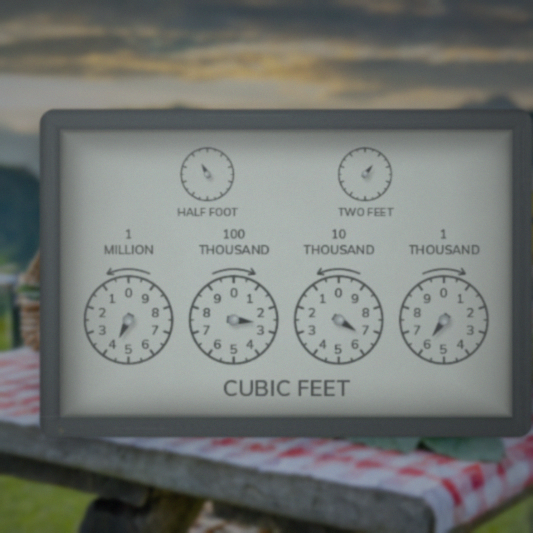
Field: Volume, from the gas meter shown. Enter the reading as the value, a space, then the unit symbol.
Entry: 426600 ft³
